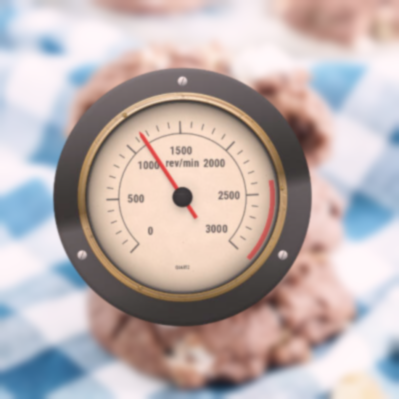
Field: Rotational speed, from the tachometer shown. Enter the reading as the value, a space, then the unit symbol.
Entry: 1150 rpm
